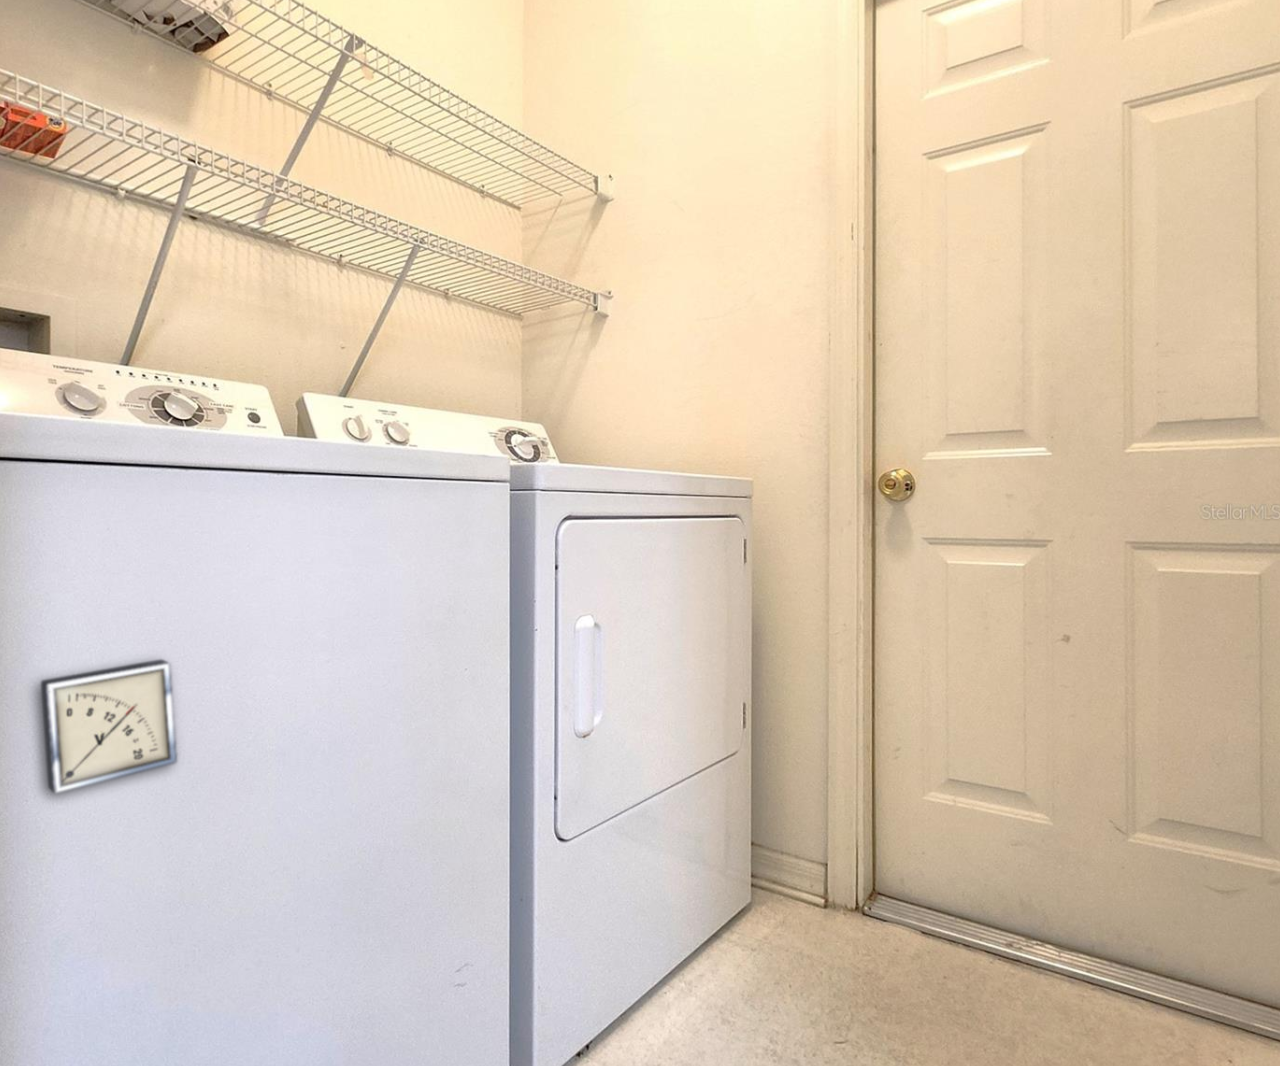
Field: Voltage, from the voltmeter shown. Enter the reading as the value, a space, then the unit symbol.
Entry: 14 V
